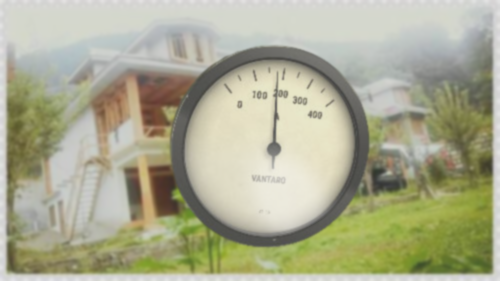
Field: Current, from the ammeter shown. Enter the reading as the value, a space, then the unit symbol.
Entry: 175 A
